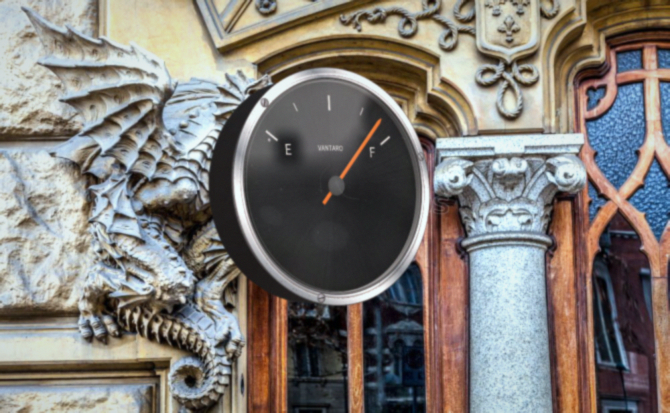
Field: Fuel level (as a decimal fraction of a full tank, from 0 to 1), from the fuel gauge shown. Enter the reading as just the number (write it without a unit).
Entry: 0.875
